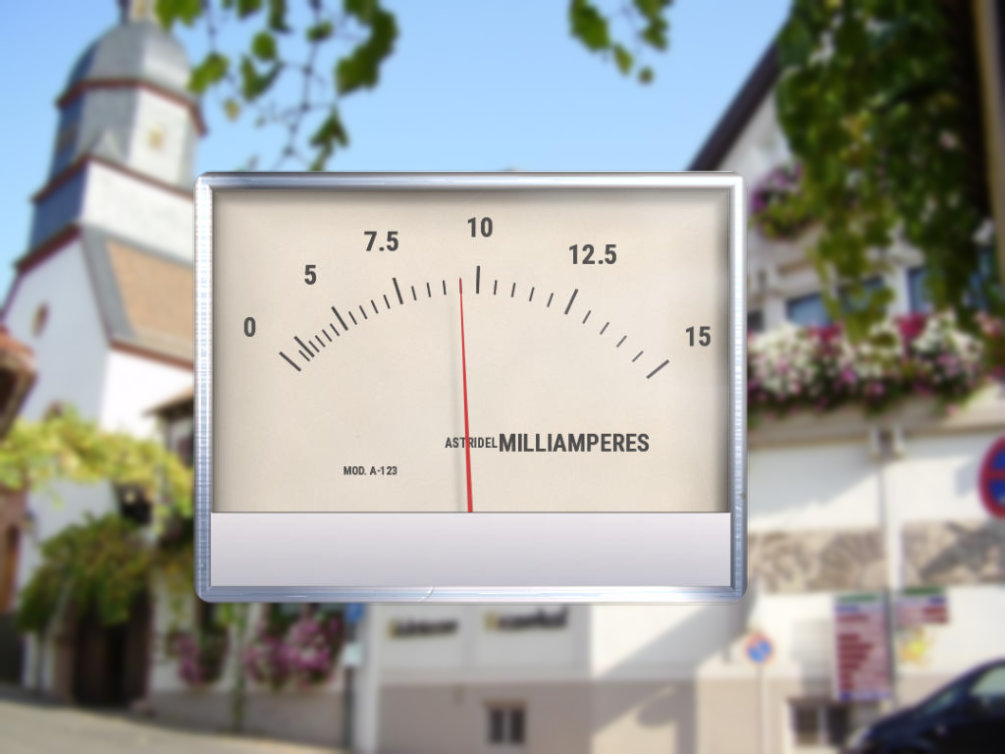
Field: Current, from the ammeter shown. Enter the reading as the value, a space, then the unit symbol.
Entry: 9.5 mA
